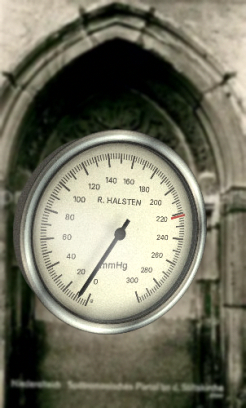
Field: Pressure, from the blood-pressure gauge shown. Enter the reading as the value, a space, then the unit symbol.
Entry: 10 mmHg
